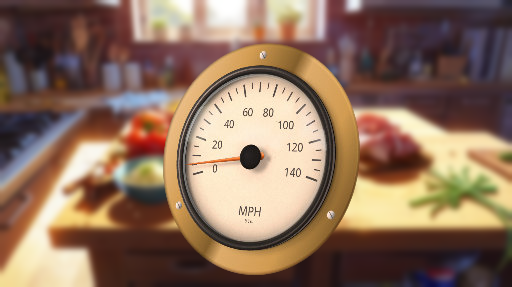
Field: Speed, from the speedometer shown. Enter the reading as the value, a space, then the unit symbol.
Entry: 5 mph
